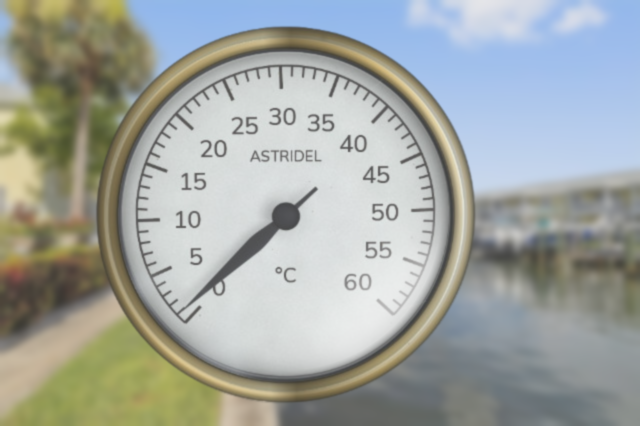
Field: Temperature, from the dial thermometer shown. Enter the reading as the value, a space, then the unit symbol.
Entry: 1 °C
